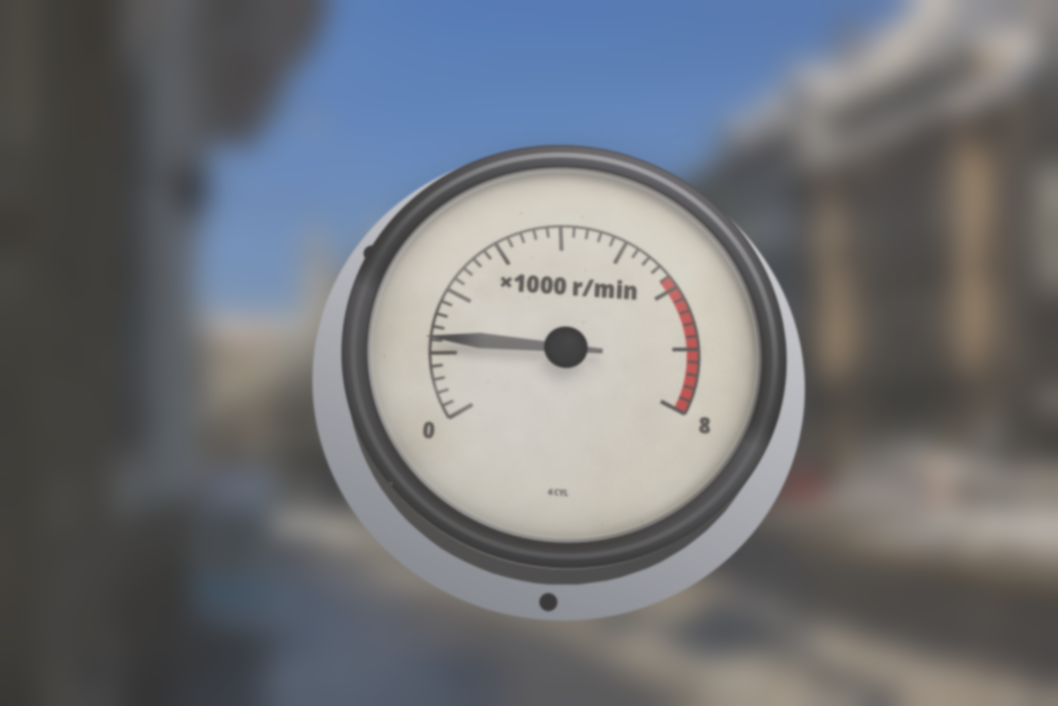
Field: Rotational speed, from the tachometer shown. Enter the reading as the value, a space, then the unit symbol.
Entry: 1200 rpm
